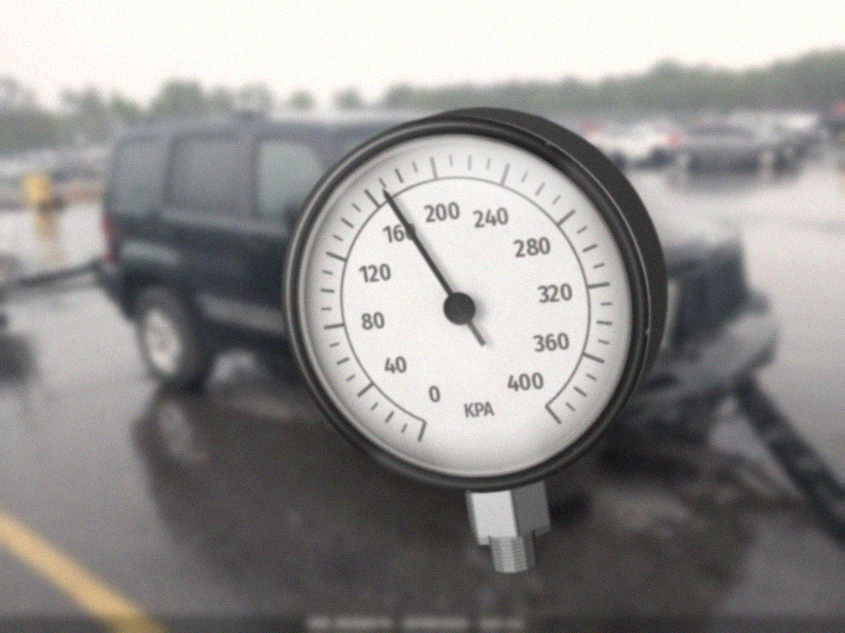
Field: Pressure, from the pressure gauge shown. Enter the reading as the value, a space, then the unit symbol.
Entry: 170 kPa
